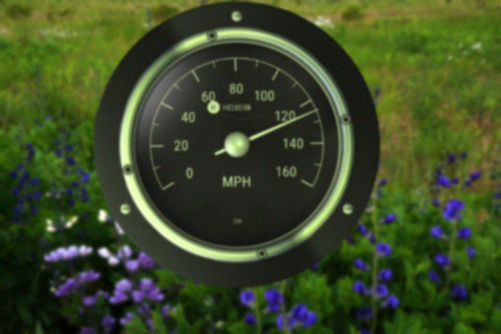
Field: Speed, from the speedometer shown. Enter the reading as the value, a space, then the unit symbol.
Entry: 125 mph
